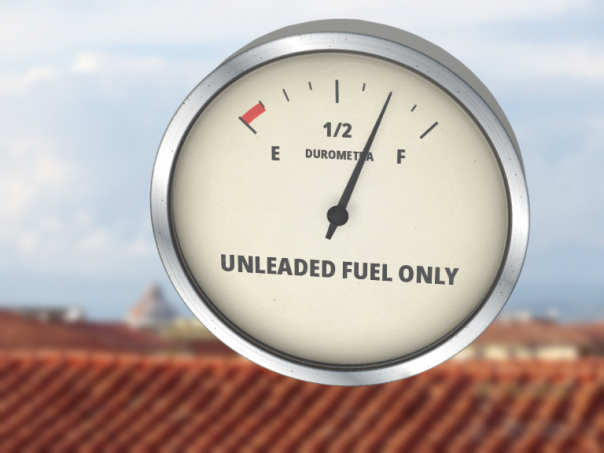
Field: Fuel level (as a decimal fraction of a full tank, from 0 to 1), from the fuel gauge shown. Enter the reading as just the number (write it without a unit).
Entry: 0.75
